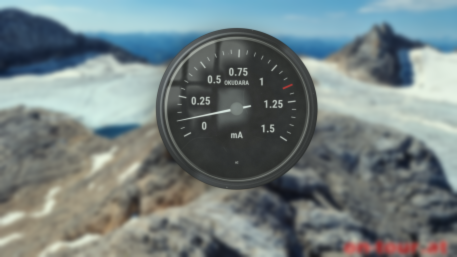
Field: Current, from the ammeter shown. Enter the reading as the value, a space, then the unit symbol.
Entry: 0.1 mA
